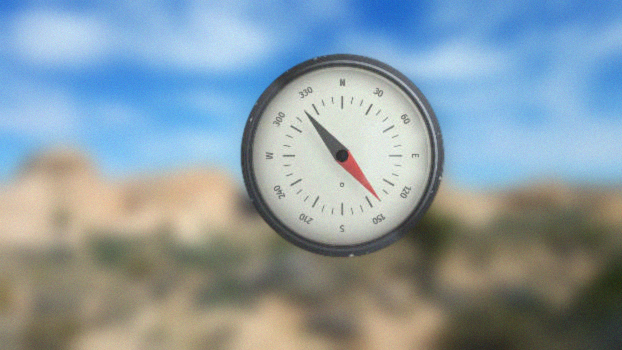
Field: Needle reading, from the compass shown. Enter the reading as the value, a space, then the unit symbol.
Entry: 140 °
